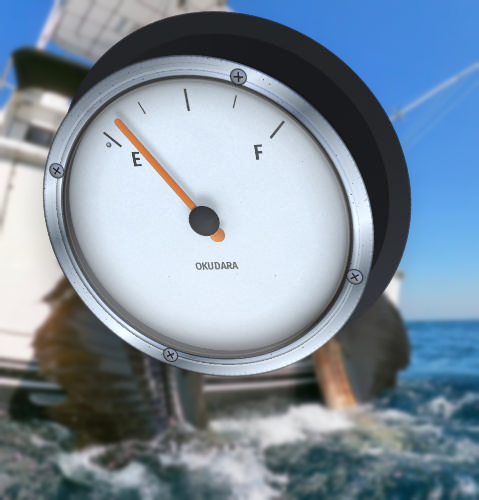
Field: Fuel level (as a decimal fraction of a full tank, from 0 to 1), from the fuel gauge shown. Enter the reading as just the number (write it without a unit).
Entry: 0.125
